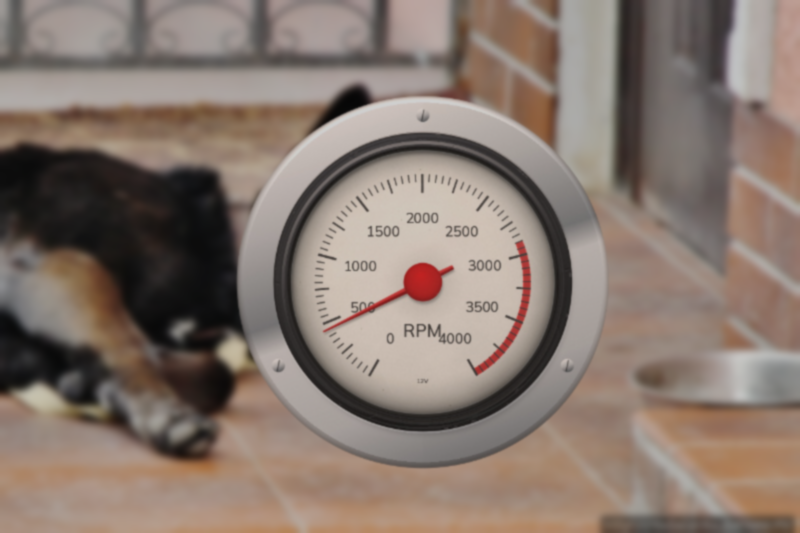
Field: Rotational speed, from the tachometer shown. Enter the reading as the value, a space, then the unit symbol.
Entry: 450 rpm
